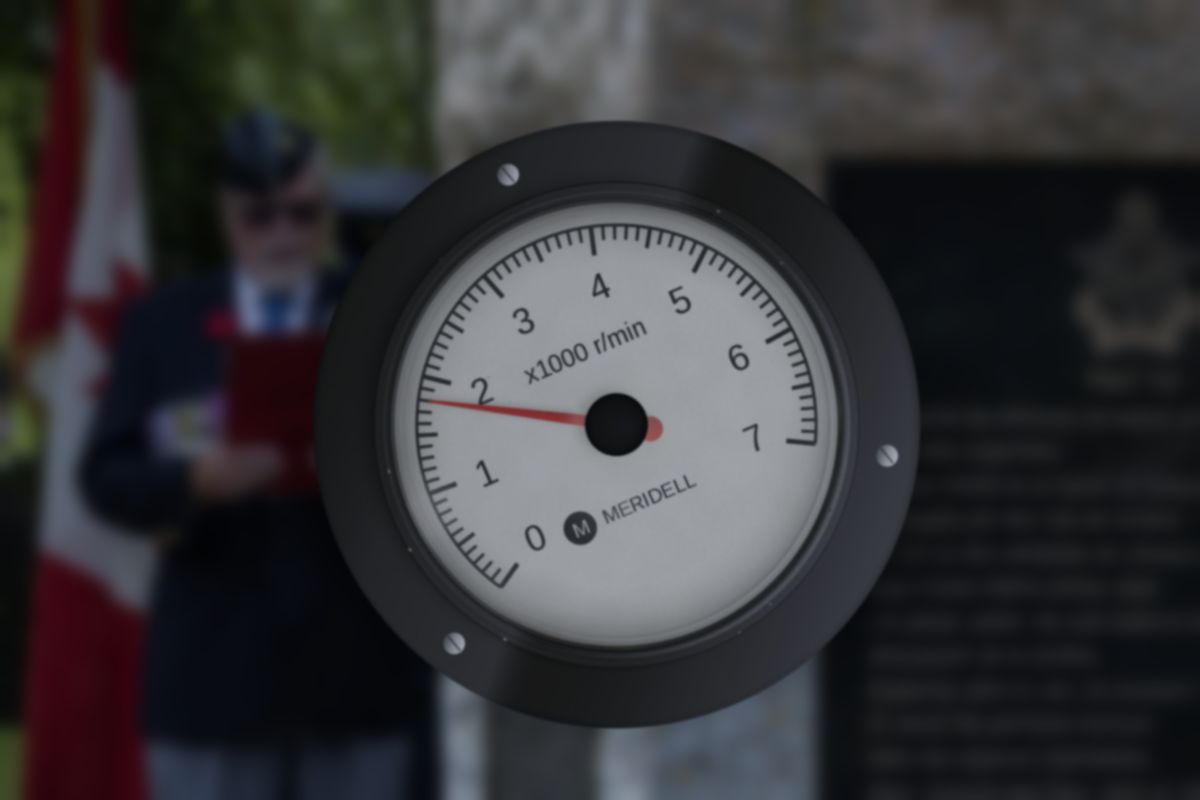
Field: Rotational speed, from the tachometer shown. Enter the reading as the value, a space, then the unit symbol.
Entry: 1800 rpm
